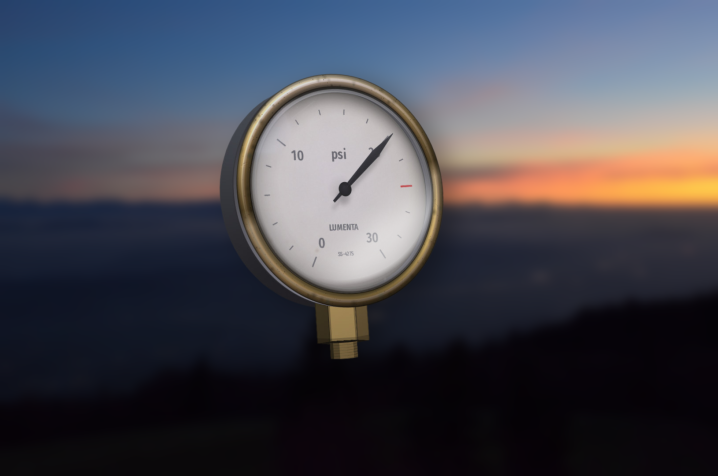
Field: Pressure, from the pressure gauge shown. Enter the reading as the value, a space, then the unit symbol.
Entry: 20 psi
